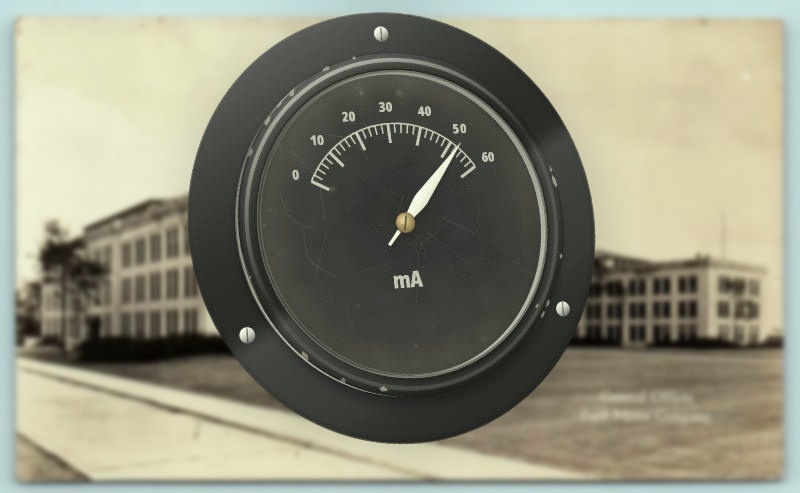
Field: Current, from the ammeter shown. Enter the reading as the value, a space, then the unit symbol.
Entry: 52 mA
